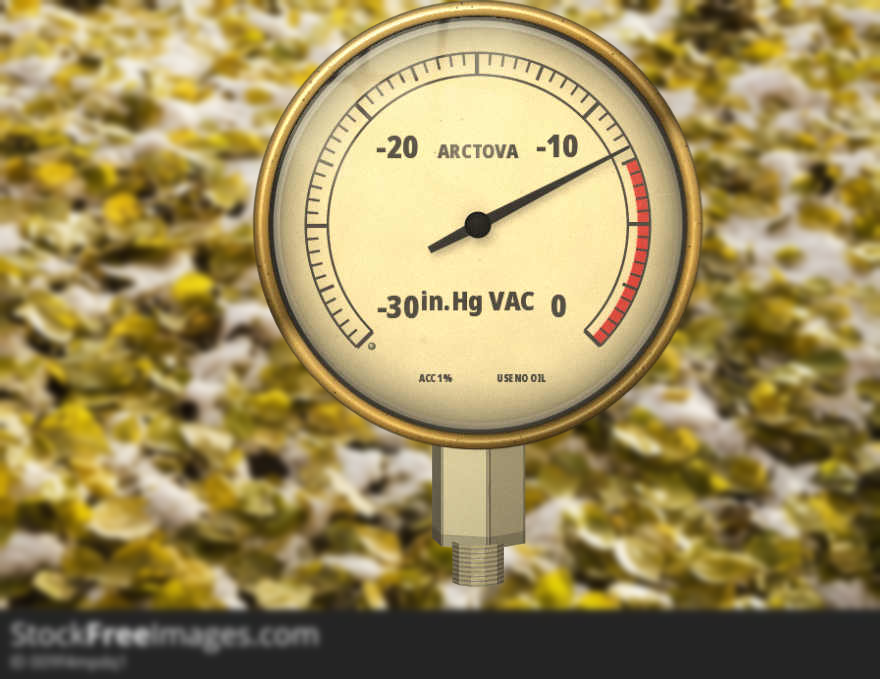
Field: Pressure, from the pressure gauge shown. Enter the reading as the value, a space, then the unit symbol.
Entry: -8 inHg
